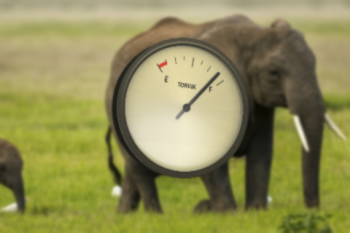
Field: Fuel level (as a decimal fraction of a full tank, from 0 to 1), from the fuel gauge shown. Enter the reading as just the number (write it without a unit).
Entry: 0.875
